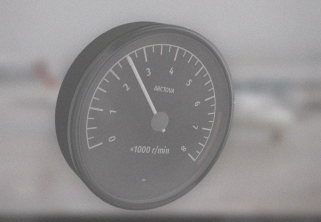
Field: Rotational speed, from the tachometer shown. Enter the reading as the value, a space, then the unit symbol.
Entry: 2500 rpm
